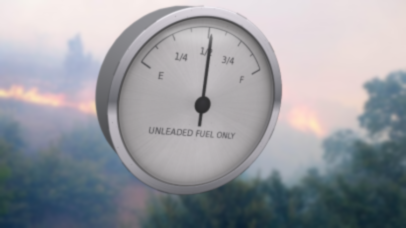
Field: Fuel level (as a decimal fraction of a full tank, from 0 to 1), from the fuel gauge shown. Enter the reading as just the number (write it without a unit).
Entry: 0.5
